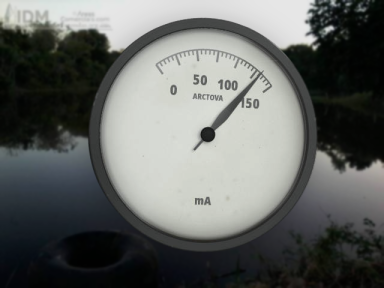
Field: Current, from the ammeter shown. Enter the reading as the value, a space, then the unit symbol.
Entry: 130 mA
